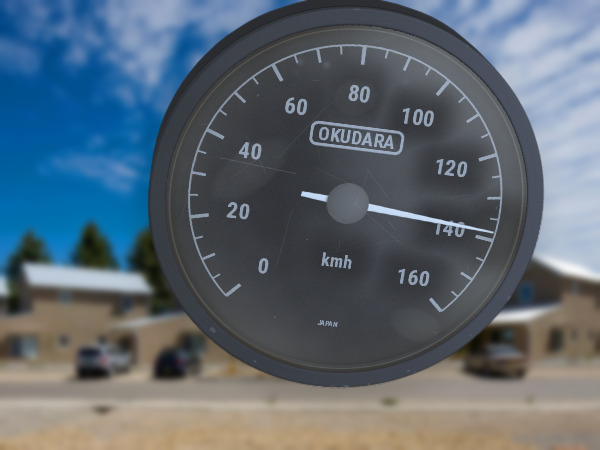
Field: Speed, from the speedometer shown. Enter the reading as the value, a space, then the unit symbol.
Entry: 137.5 km/h
